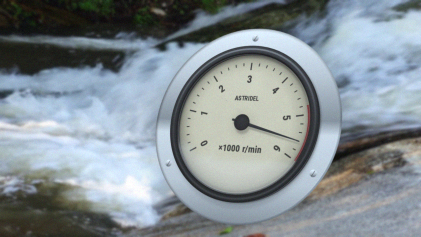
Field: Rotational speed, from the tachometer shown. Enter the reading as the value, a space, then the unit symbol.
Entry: 5600 rpm
